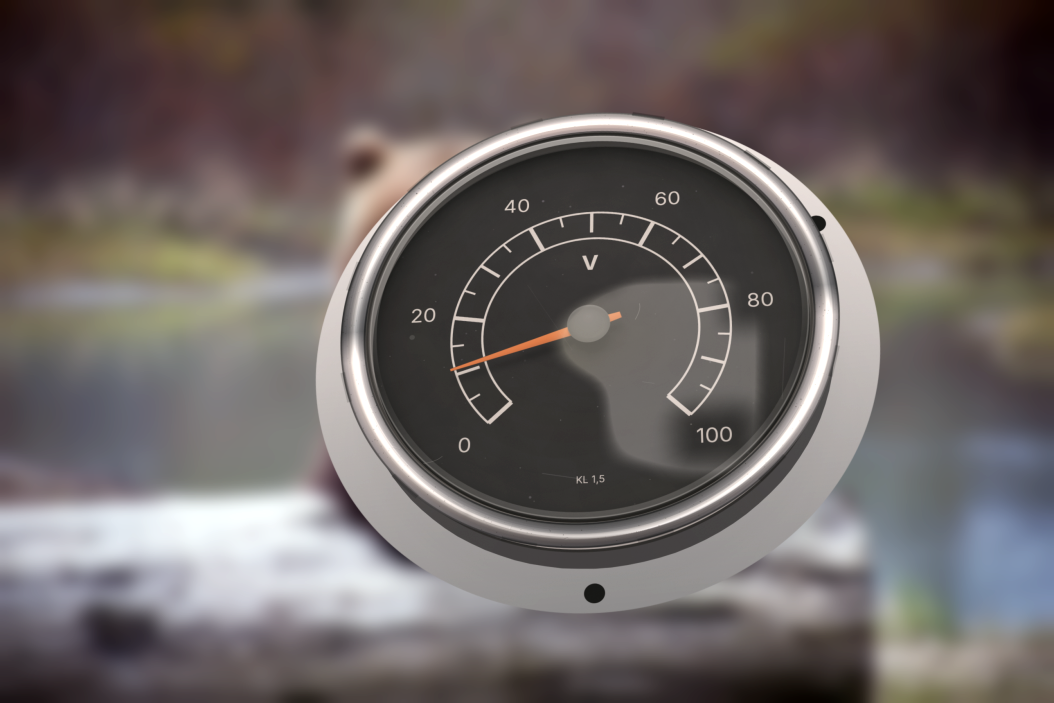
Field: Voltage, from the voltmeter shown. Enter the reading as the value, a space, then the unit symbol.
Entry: 10 V
